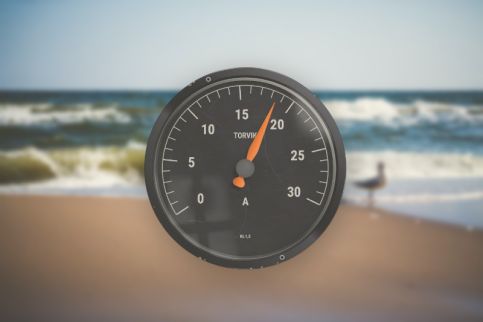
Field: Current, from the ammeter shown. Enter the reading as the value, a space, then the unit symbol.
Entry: 18.5 A
